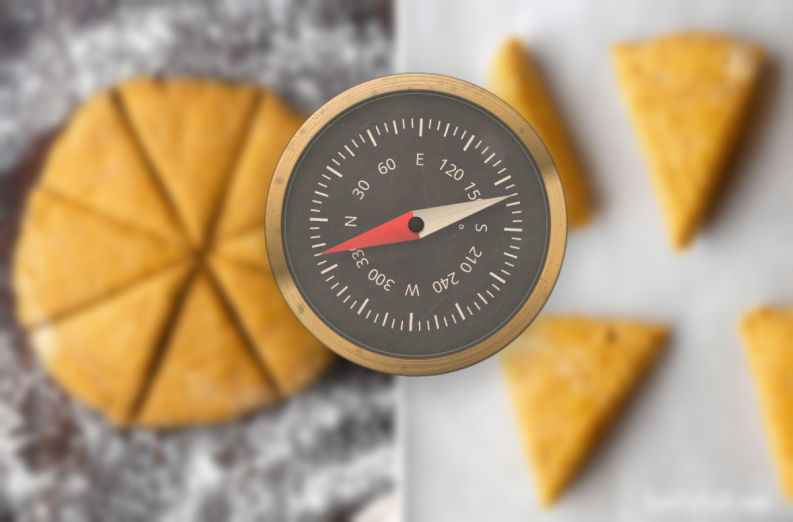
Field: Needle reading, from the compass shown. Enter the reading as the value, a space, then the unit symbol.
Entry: 340 °
